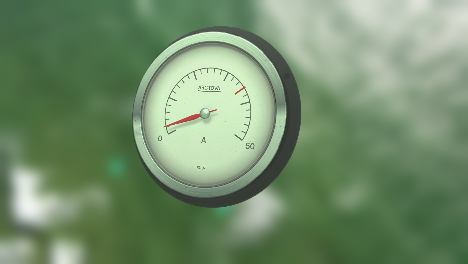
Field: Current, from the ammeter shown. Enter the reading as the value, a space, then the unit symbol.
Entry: 2 A
